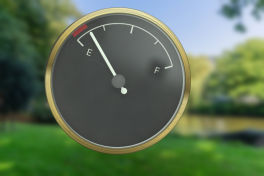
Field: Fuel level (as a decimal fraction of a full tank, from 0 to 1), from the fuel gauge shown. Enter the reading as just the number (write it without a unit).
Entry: 0.125
